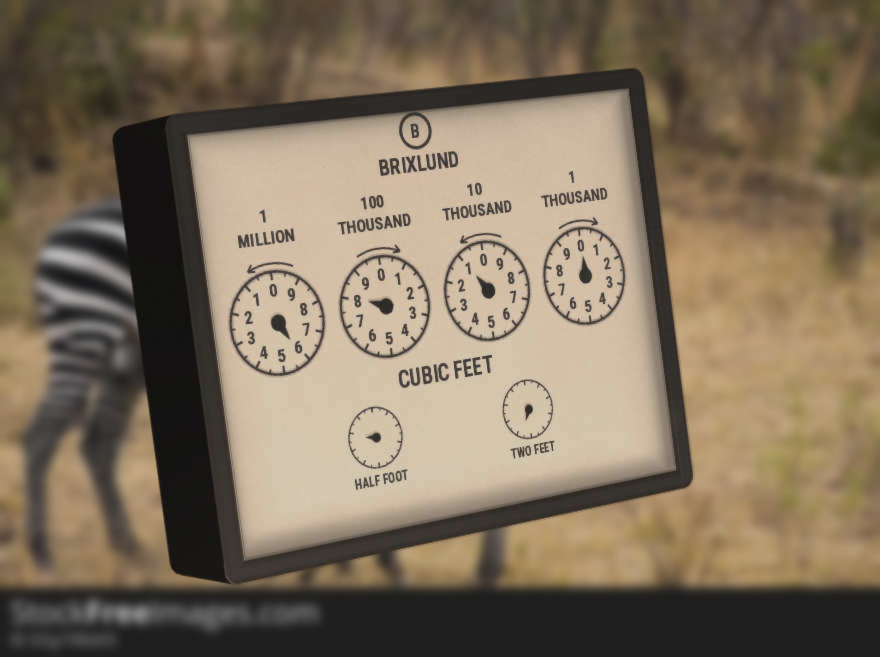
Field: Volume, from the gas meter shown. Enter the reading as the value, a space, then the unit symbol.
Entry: 581000 ft³
